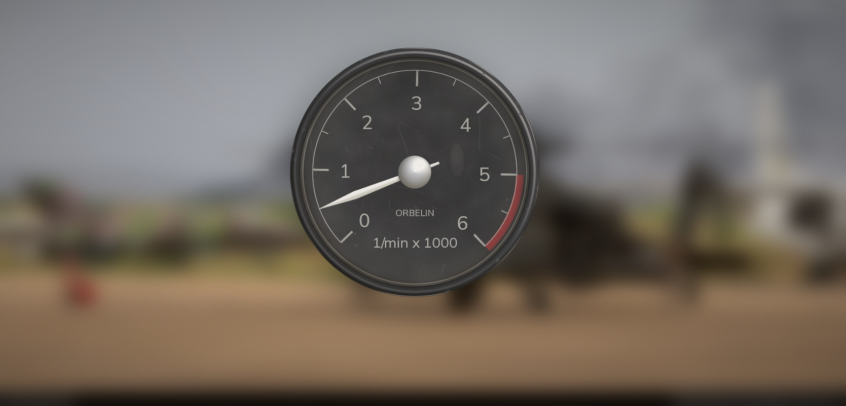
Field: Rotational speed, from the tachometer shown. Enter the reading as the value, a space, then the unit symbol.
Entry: 500 rpm
